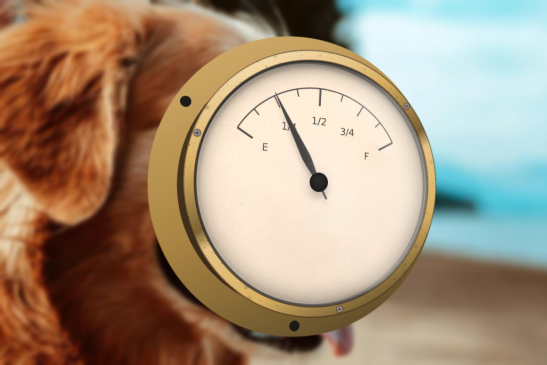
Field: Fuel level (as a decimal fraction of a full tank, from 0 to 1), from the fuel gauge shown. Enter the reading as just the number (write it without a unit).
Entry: 0.25
